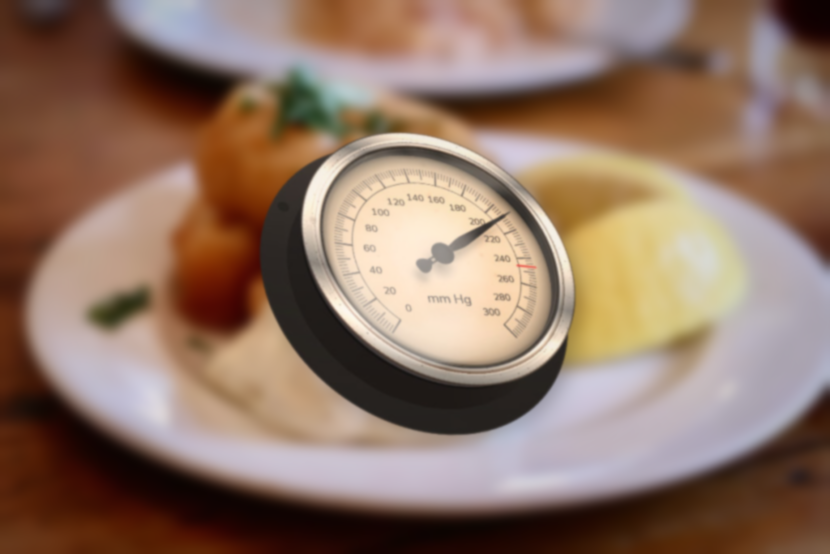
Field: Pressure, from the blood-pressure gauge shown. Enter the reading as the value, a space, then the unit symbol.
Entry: 210 mmHg
